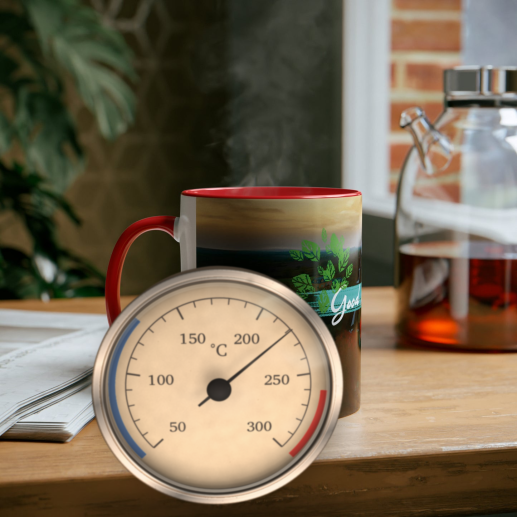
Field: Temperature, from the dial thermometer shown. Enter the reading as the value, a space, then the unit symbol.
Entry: 220 °C
